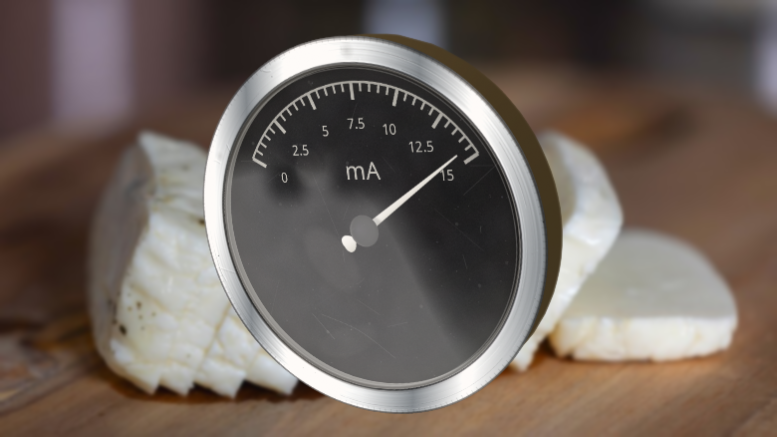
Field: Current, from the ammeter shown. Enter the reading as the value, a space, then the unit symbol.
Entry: 14.5 mA
